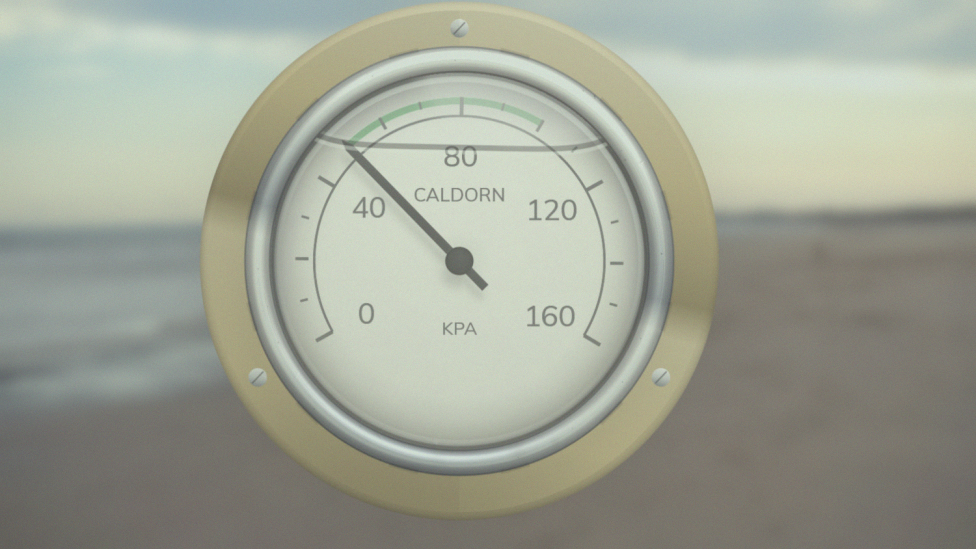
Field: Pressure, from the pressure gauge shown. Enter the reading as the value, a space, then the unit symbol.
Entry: 50 kPa
